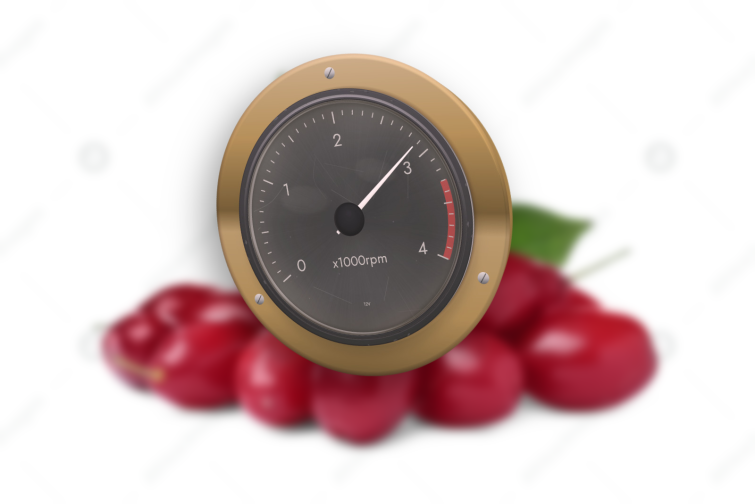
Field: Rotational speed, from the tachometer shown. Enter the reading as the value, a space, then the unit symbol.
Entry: 2900 rpm
